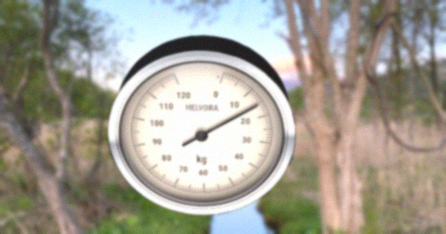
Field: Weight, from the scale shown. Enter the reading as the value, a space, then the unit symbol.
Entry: 15 kg
